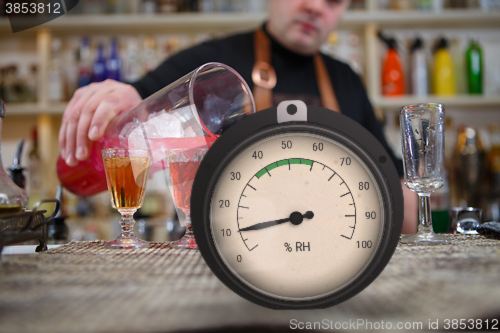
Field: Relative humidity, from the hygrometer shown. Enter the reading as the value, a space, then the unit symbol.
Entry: 10 %
